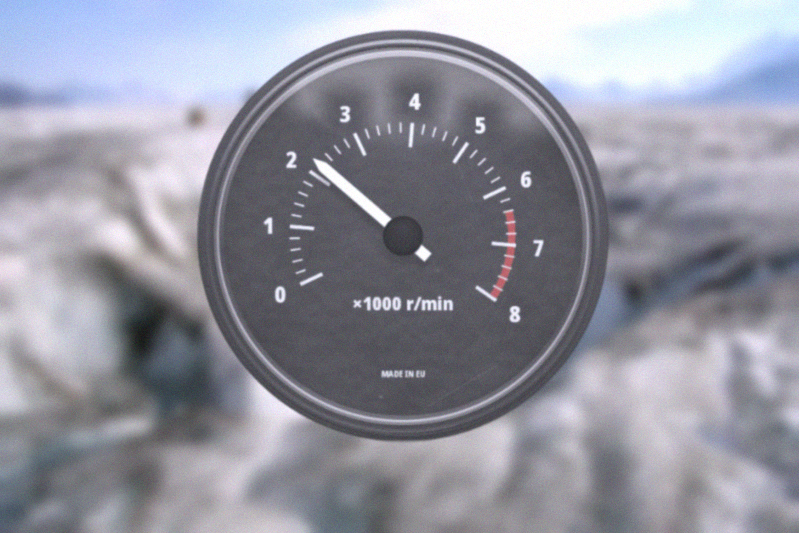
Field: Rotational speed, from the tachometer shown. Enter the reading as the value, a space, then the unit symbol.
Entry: 2200 rpm
